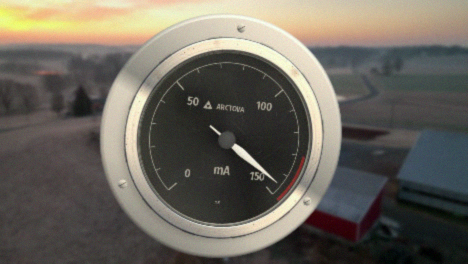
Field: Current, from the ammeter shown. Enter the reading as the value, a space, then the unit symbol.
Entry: 145 mA
